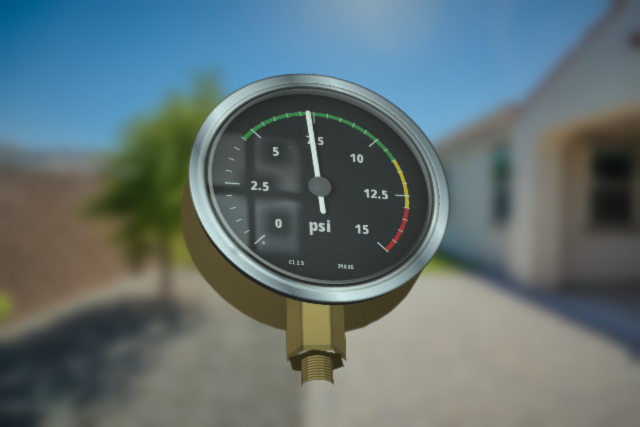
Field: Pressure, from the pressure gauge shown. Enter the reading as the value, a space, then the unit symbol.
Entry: 7.25 psi
